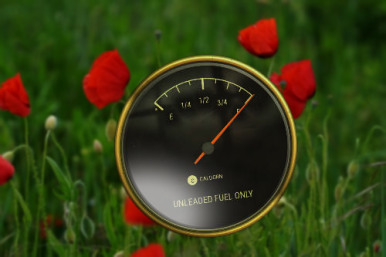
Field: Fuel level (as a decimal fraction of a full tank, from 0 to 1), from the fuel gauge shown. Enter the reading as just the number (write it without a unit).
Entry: 1
